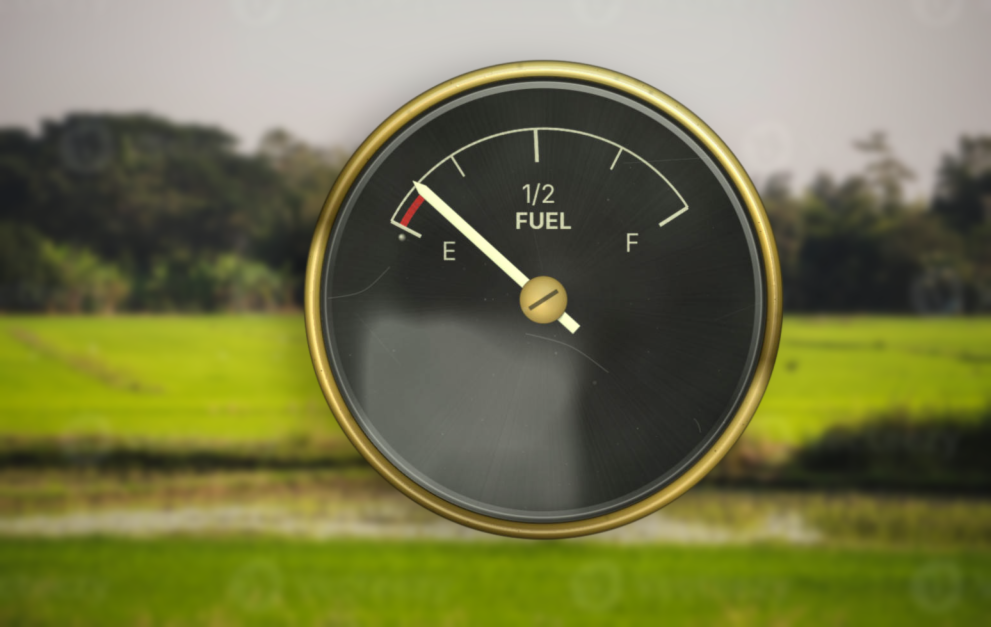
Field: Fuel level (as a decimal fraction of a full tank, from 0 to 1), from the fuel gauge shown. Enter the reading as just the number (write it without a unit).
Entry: 0.125
